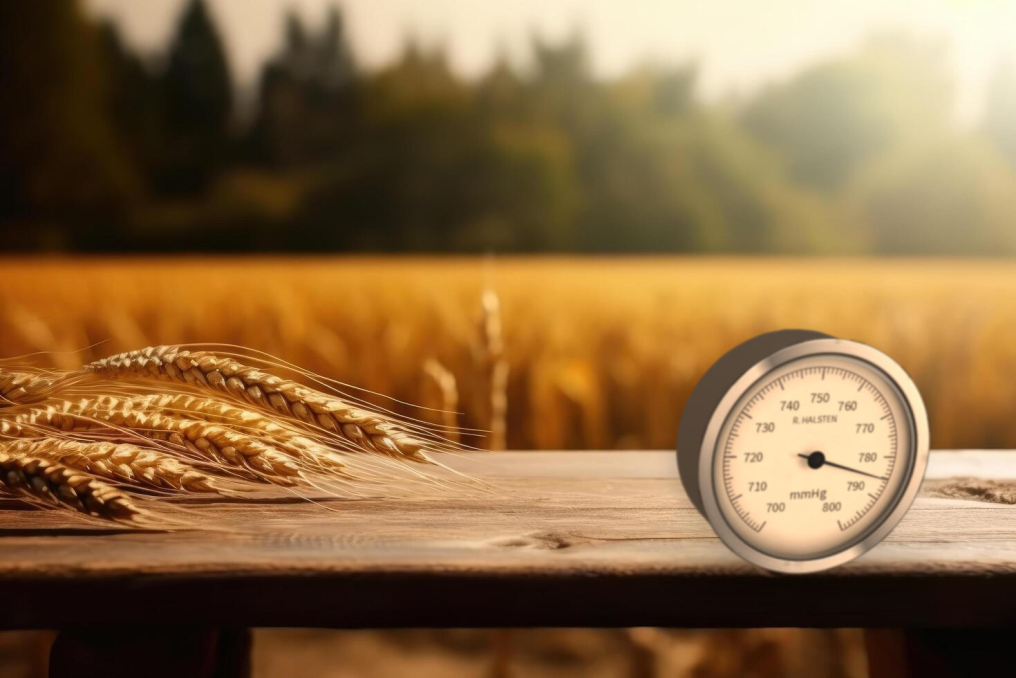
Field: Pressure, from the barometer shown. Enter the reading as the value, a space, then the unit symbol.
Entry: 785 mmHg
